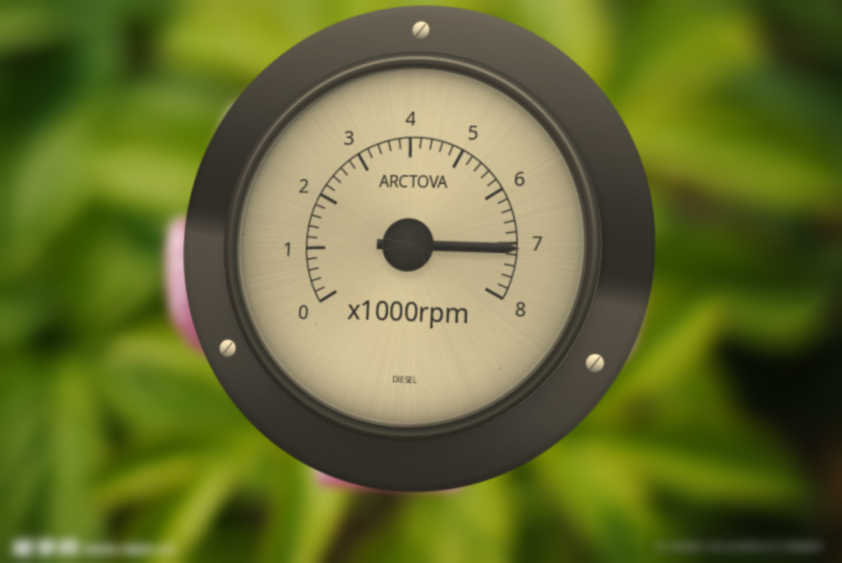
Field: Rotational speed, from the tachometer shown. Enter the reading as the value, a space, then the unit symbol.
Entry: 7100 rpm
